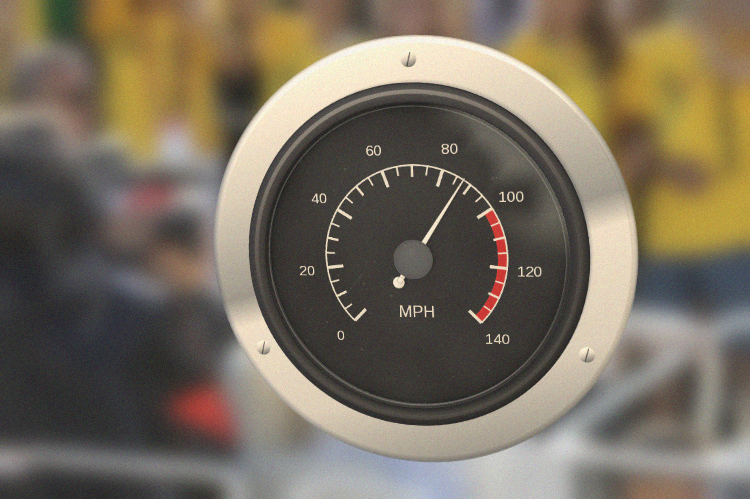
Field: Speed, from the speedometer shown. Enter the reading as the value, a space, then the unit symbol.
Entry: 87.5 mph
